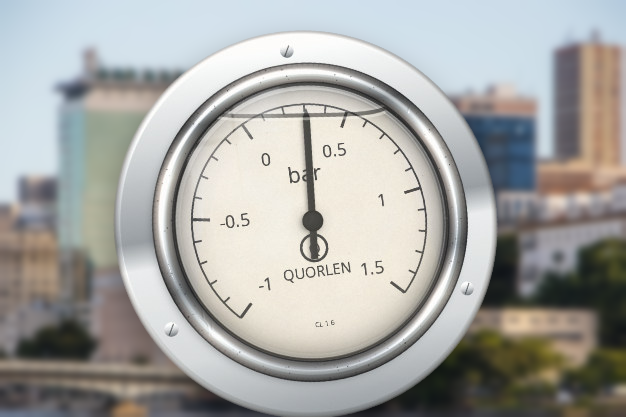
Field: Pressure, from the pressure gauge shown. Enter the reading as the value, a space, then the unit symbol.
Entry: 0.3 bar
